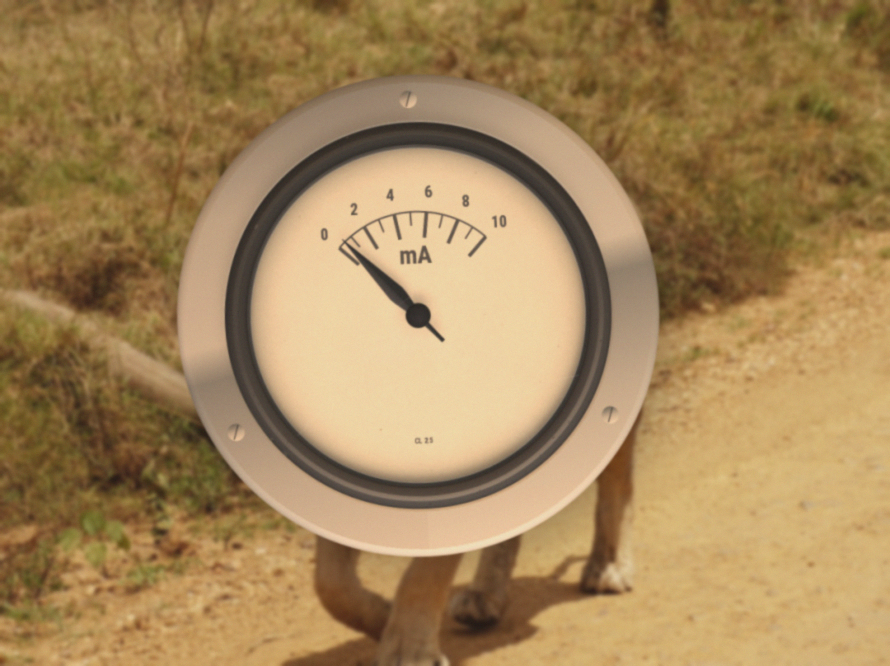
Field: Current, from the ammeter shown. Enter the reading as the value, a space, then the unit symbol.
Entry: 0.5 mA
